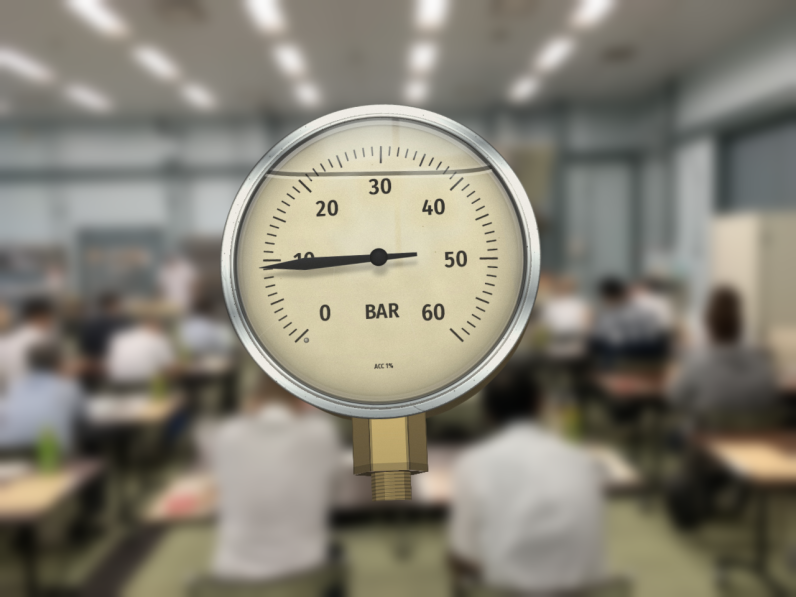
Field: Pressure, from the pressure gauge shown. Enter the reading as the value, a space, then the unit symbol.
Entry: 9 bar
